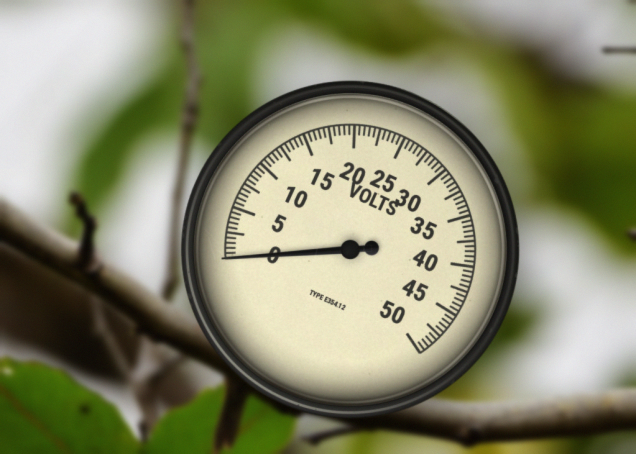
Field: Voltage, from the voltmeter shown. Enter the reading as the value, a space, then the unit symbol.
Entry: 0 V
